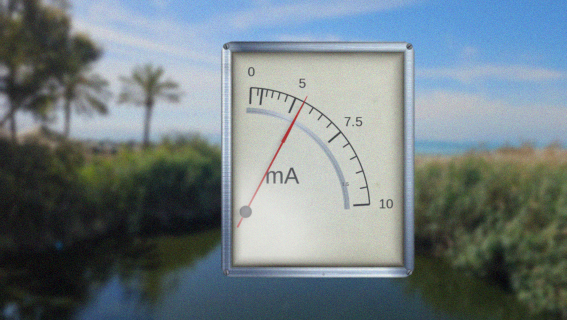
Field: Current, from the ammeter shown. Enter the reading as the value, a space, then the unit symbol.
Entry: 5.5 mA
